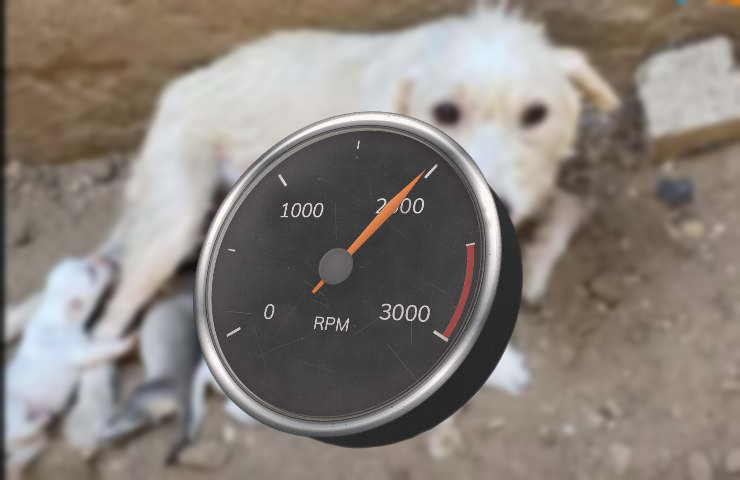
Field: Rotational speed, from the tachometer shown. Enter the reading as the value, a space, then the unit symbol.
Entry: 2000 rpm
